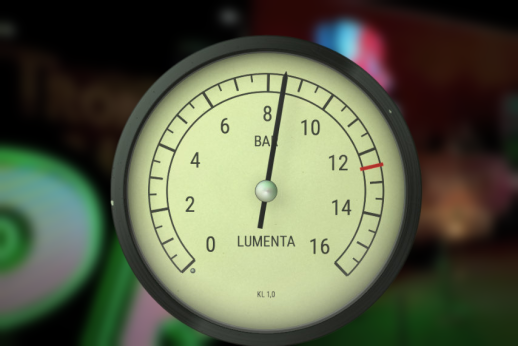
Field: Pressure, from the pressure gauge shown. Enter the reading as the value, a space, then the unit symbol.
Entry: 8.5 bar
